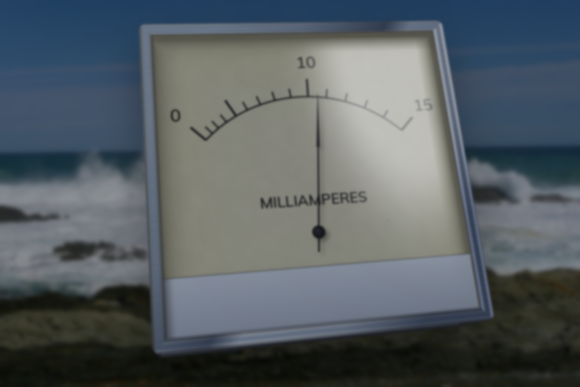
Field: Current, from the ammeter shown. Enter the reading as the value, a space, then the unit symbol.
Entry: 10.5 mA
